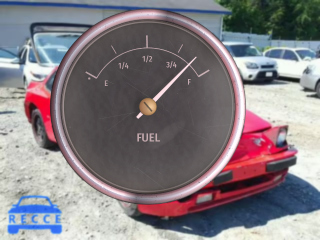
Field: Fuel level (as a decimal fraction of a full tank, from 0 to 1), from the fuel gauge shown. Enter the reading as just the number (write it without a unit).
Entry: 0.875
